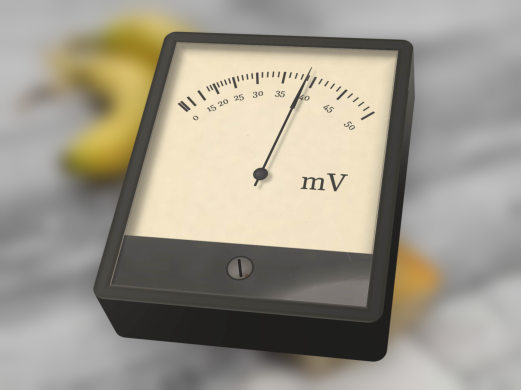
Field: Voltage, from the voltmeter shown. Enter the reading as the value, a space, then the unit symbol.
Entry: 39 mV
